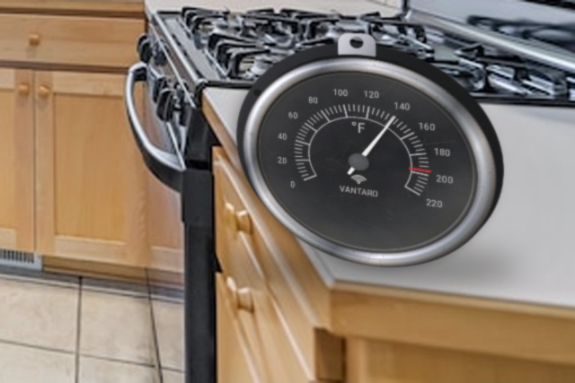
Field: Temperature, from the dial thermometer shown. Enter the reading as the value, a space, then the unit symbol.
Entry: 140 °F
